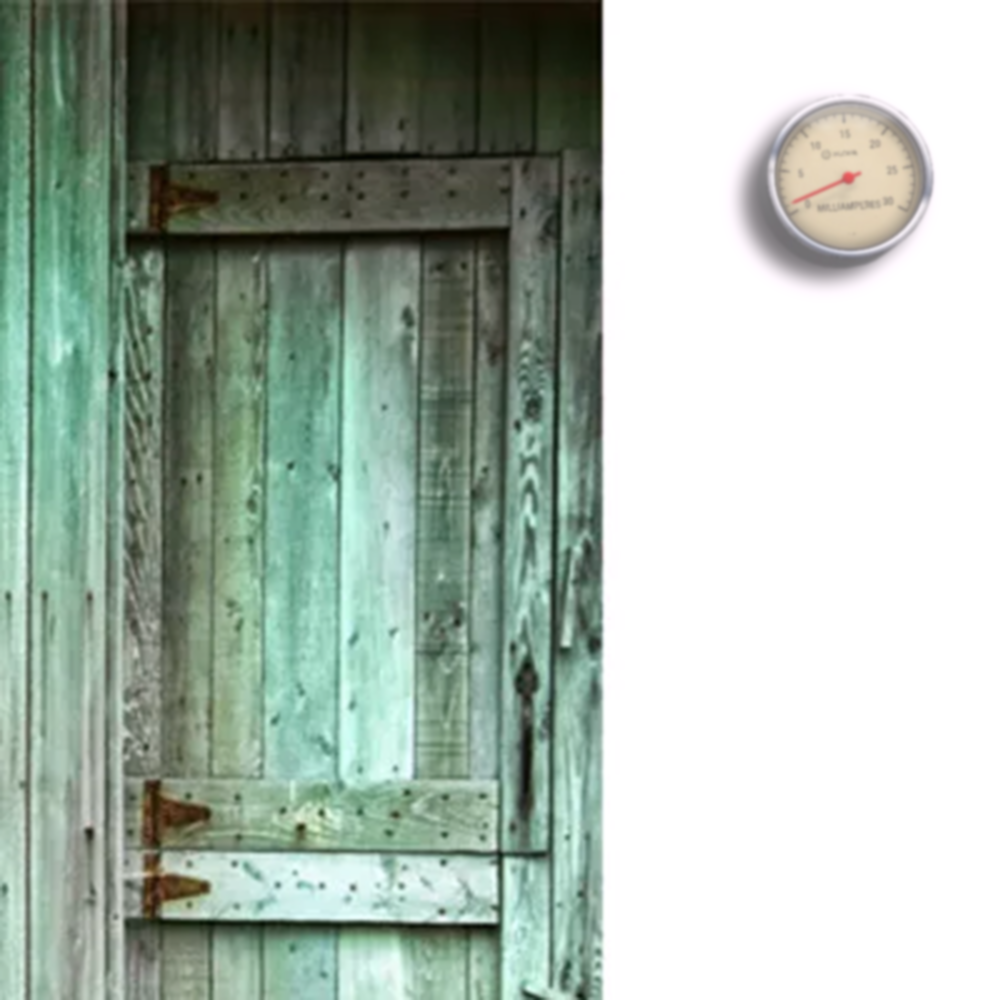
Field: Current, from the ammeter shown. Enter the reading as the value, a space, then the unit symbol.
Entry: 1 mA
